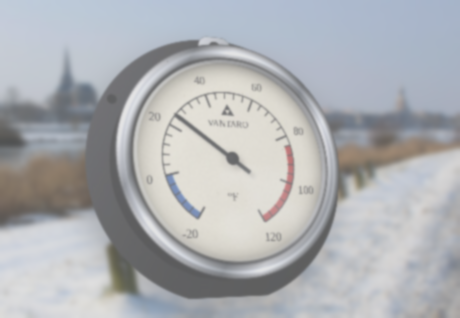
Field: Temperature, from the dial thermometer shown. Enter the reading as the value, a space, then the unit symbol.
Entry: 24 °F
